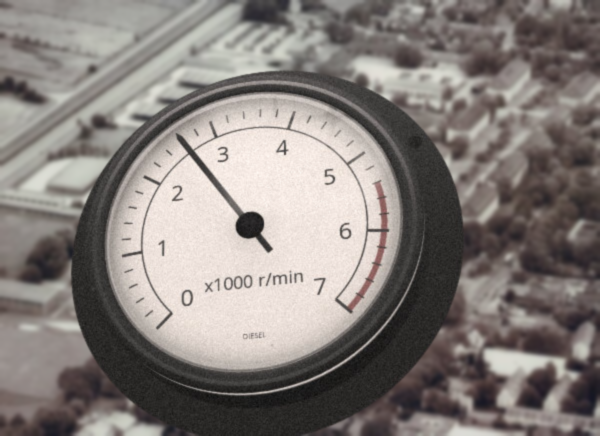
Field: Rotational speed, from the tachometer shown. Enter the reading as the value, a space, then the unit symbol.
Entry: 2600 rpm
